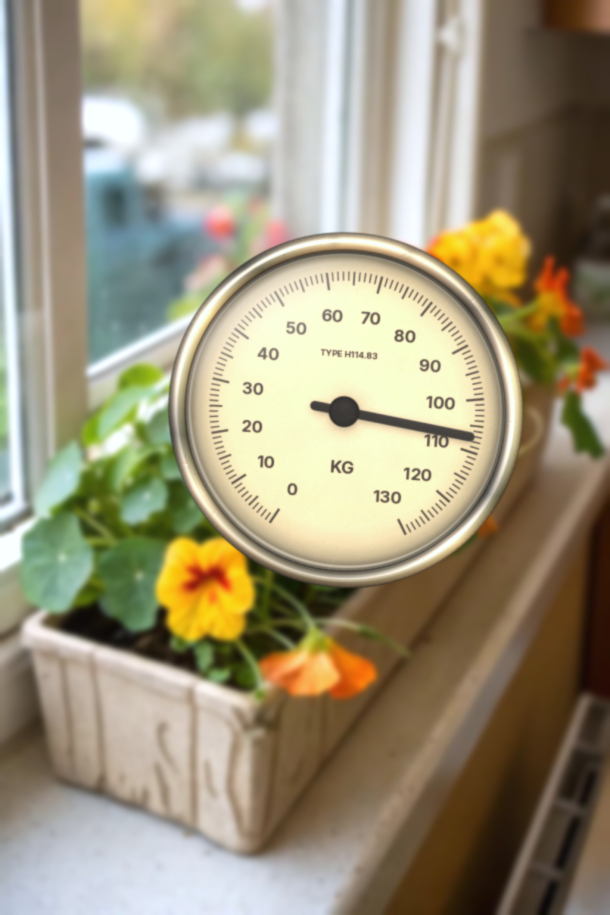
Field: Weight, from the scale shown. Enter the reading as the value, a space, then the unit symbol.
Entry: 107 kg
